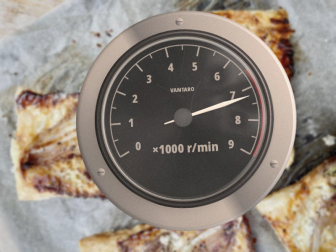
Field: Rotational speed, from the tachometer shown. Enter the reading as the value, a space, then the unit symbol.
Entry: 7250 rpm
